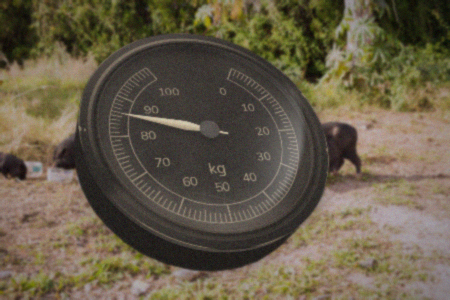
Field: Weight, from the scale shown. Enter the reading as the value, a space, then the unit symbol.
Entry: 85 kg
